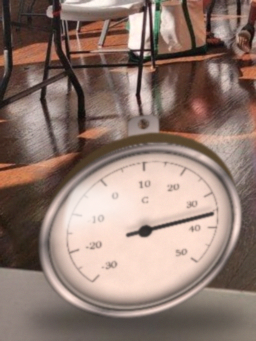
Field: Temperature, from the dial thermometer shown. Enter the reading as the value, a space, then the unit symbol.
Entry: 35 °C
